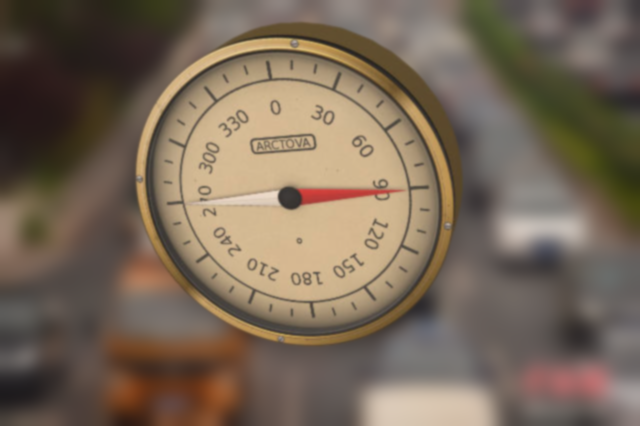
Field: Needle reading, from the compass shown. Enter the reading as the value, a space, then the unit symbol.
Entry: 90 °
